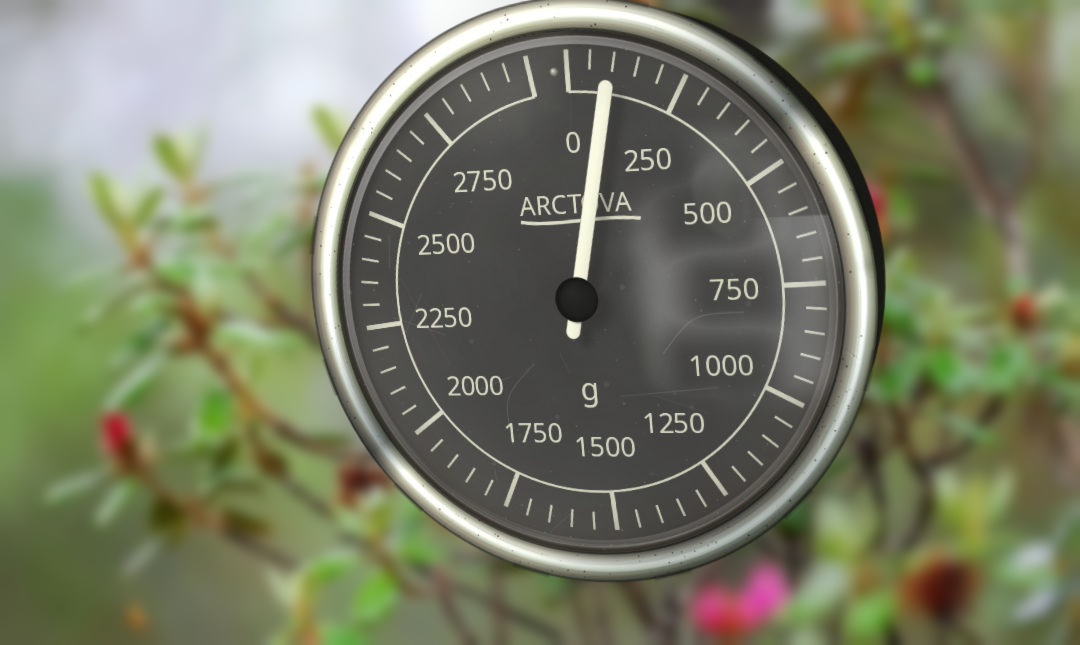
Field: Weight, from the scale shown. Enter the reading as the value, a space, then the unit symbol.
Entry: 100 g
